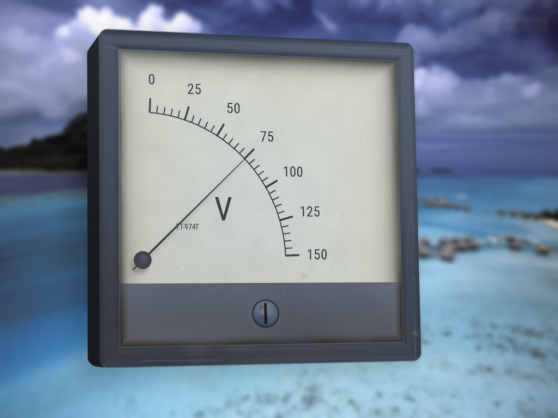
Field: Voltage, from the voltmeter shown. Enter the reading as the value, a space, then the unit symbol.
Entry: 75 V
